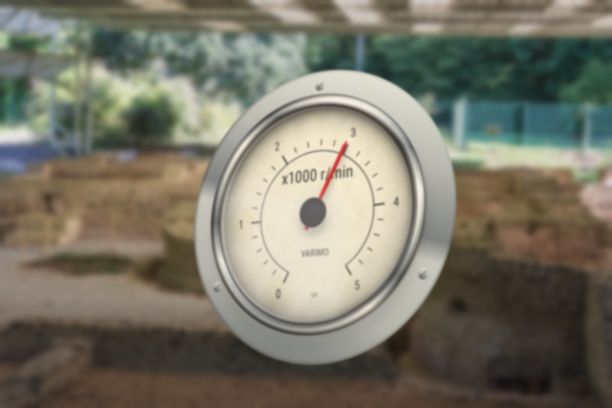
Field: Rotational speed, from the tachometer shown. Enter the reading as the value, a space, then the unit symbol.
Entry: 3000 rpm
